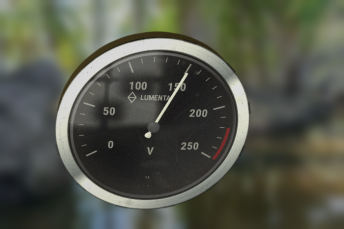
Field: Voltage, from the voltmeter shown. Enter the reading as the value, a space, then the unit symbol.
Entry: 150 V
